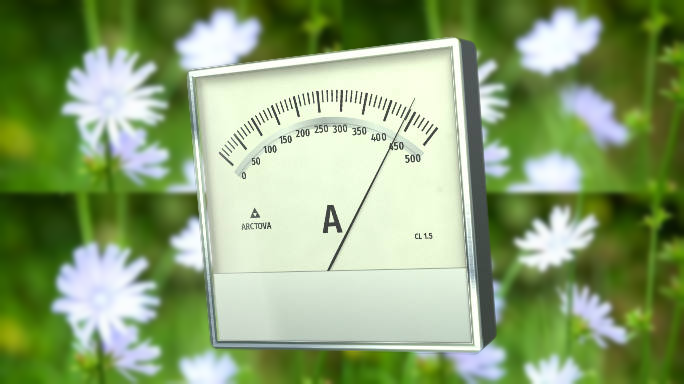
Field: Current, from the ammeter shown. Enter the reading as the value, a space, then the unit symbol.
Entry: 440 A
